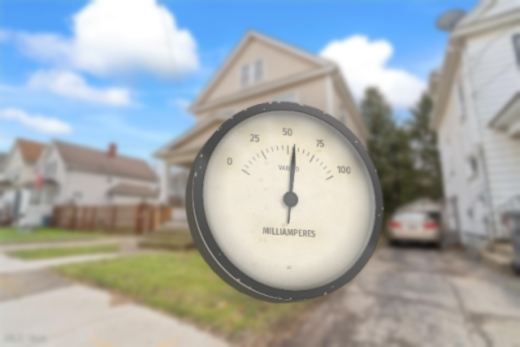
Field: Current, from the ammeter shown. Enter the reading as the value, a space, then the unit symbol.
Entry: 55 mA
